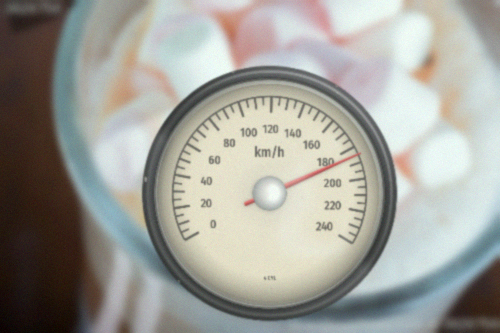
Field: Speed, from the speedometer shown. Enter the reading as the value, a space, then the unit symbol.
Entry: 185 km/h
